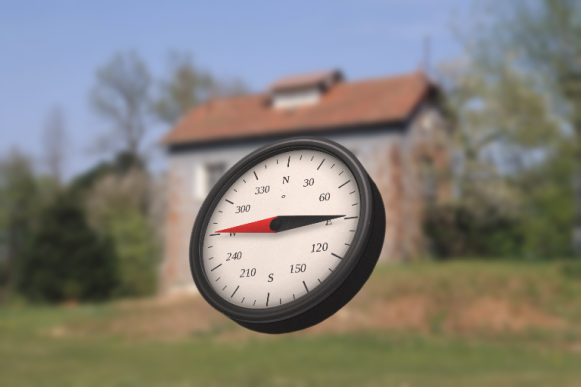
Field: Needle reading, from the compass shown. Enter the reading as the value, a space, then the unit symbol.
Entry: 270 °
